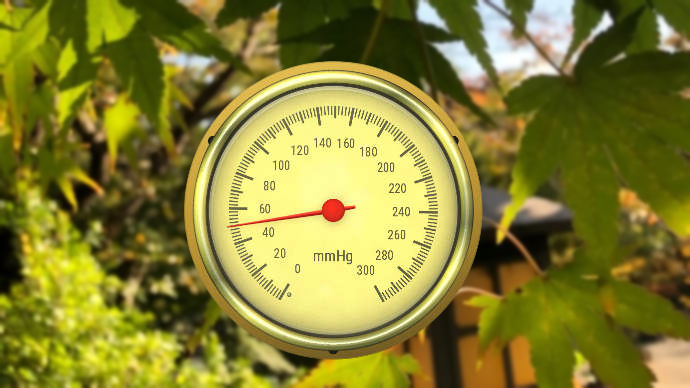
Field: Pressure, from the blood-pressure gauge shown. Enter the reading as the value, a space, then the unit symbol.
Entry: 50 mmHg
